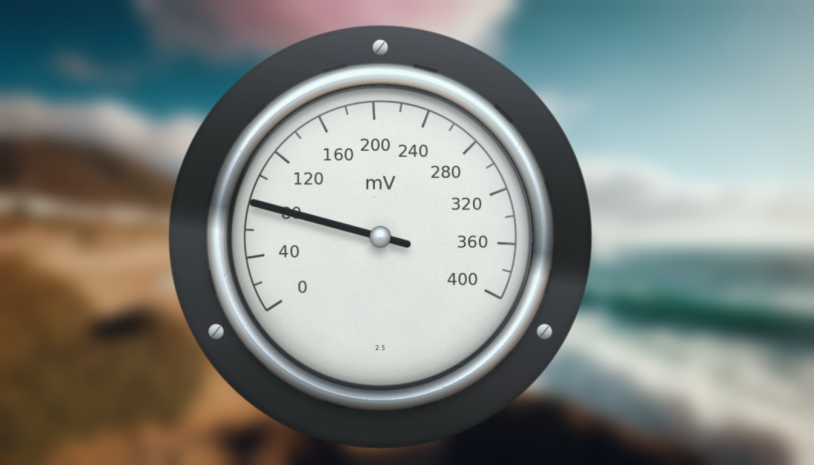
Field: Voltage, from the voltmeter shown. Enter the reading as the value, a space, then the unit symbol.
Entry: 80 mV
